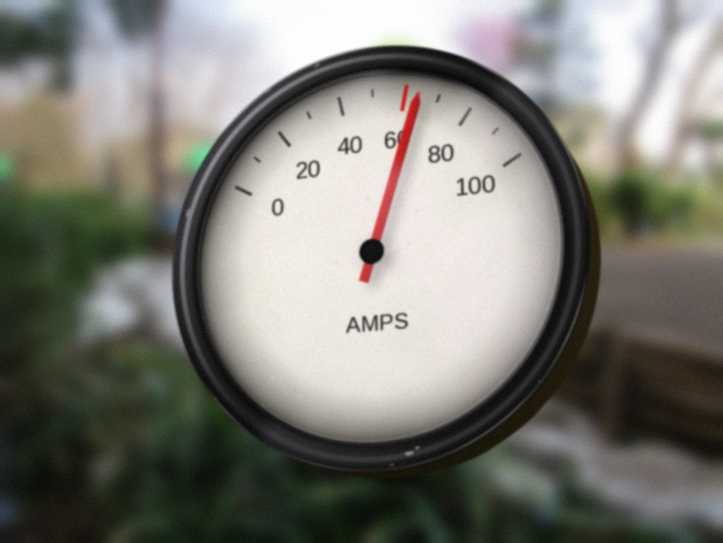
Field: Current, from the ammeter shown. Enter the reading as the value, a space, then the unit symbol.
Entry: 65 A
